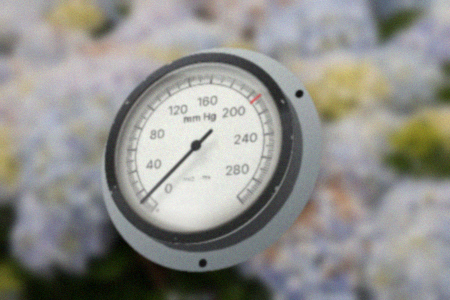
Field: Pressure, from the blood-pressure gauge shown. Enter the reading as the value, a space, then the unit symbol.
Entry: 10 mmHg
